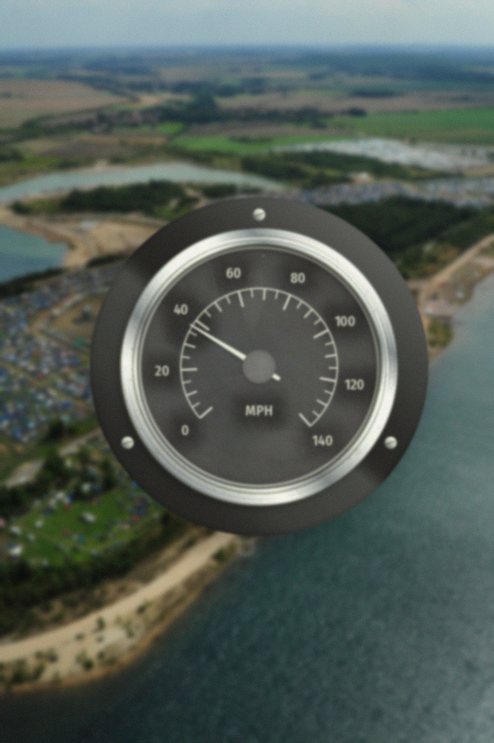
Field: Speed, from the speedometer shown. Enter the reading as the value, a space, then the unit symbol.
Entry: 37.5 mph
